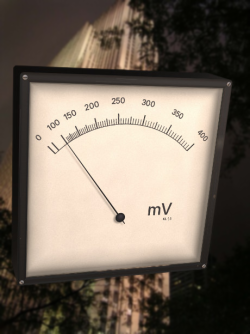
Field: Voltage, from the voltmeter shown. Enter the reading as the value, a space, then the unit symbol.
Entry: 100 mV
